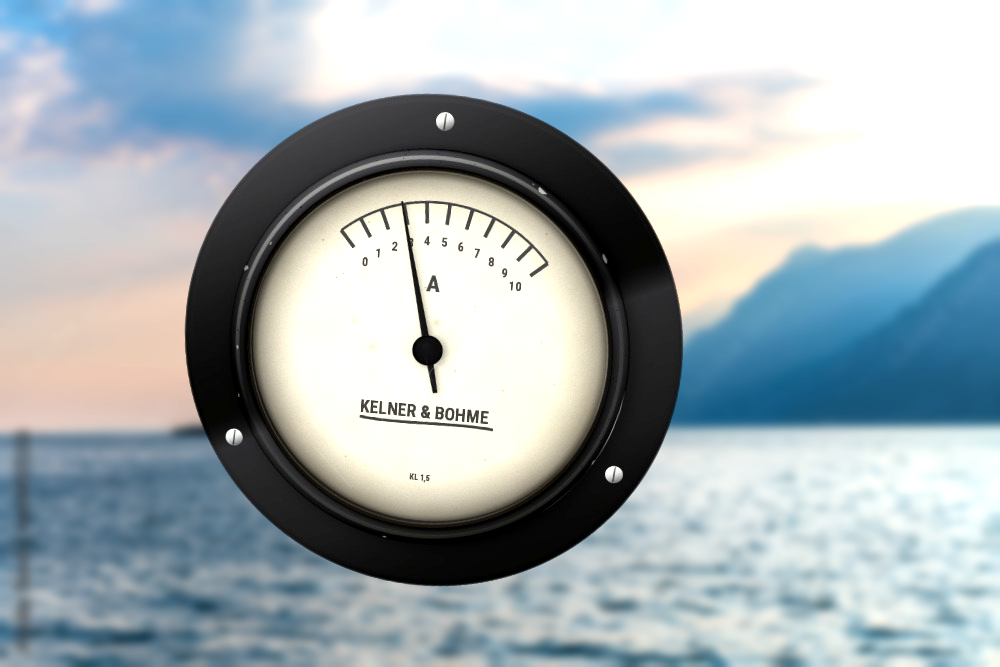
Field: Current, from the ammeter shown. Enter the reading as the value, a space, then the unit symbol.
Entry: 3 A
